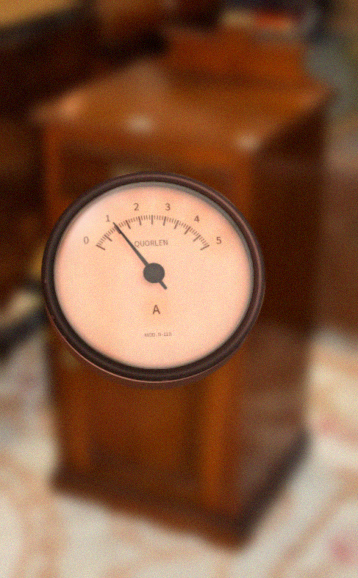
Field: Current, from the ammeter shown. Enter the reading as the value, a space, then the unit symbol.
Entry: 1 A
